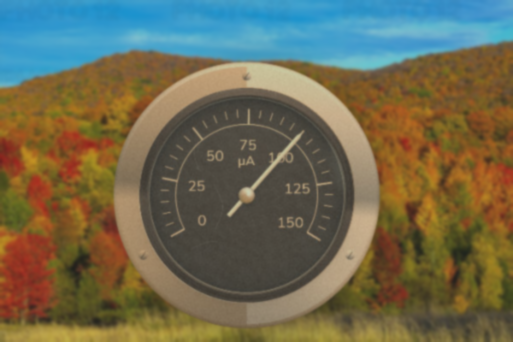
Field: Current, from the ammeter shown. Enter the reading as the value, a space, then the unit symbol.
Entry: 100 µA
